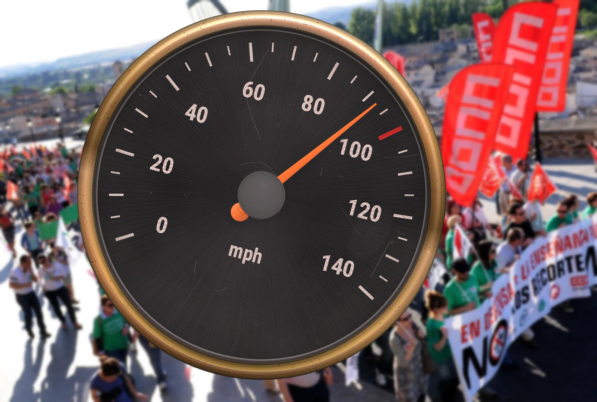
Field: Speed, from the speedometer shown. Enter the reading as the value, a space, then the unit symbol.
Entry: 92.5 mph
